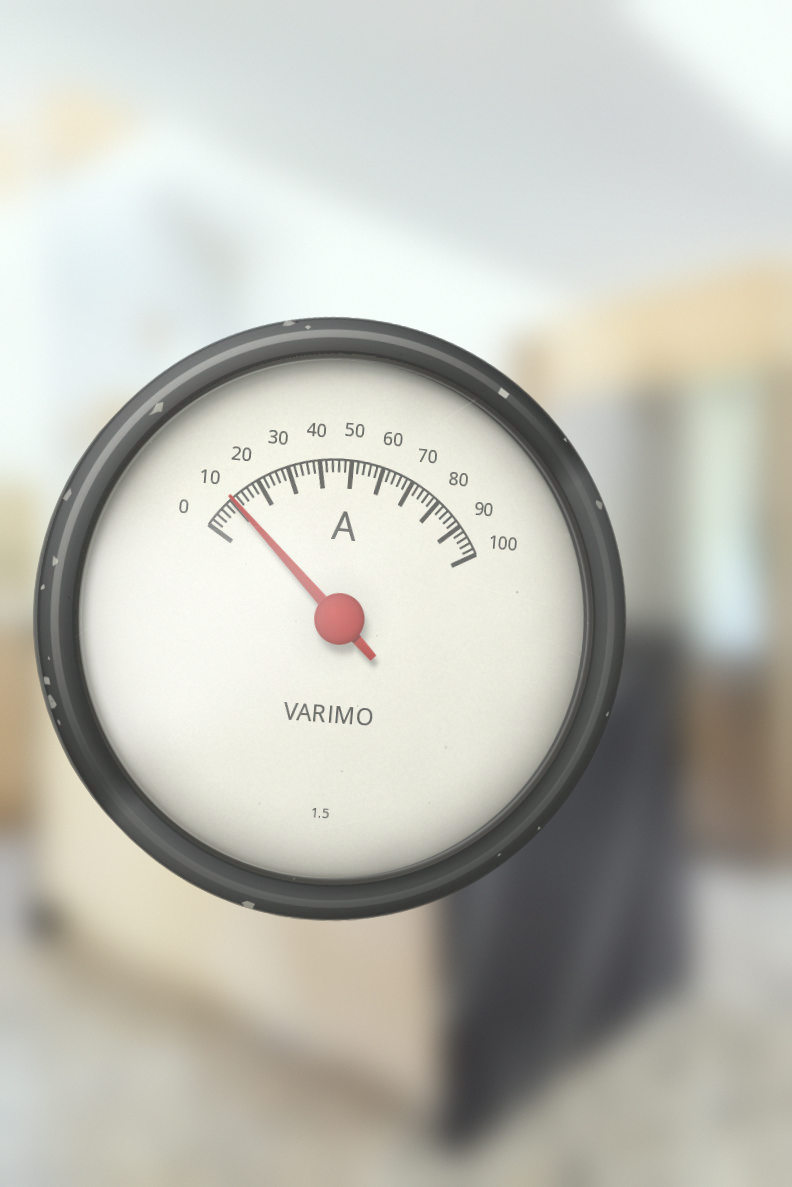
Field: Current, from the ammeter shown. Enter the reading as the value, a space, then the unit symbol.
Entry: 10 A
